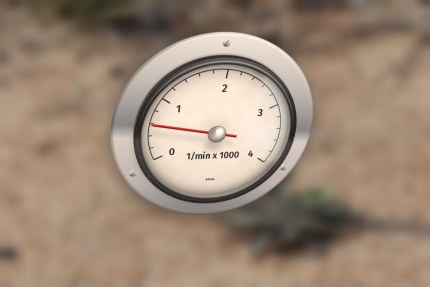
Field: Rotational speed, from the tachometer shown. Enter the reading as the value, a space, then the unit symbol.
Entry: 600 rpm
